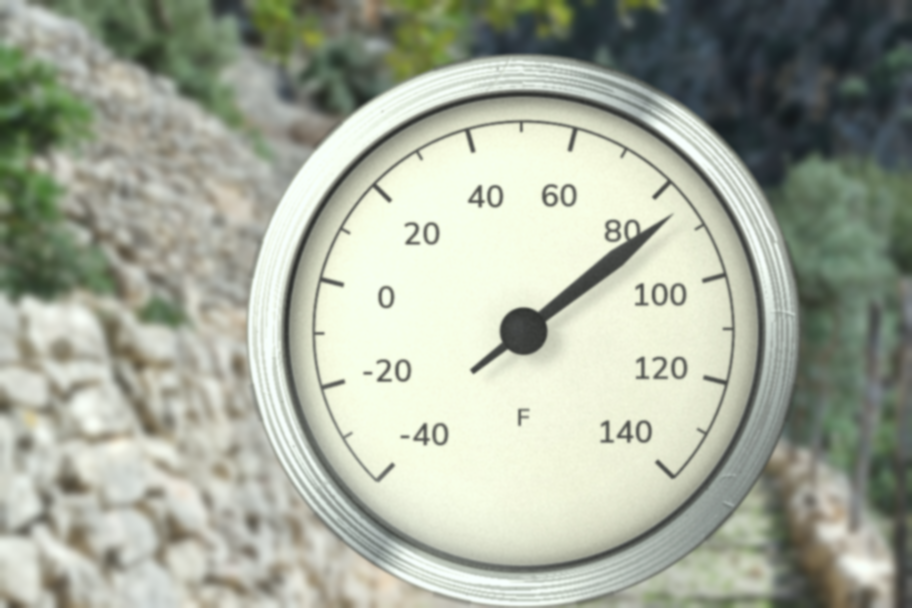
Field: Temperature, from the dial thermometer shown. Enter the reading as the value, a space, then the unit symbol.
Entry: 85 °F
